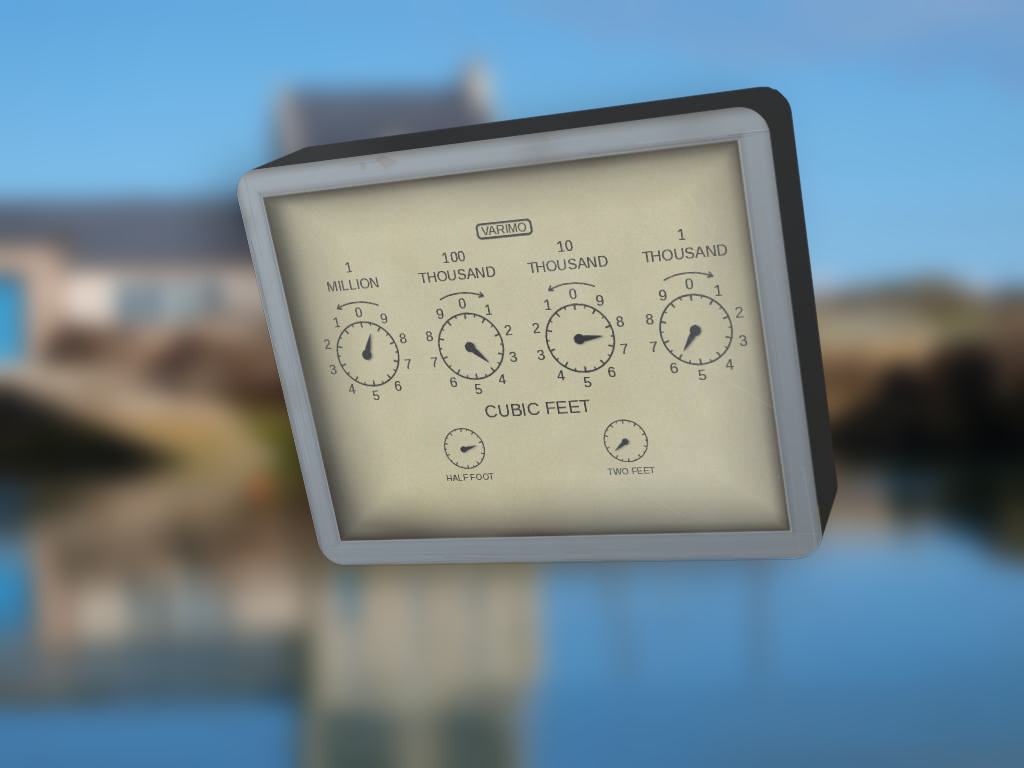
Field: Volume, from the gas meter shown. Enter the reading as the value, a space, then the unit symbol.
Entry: 937600 ft³
